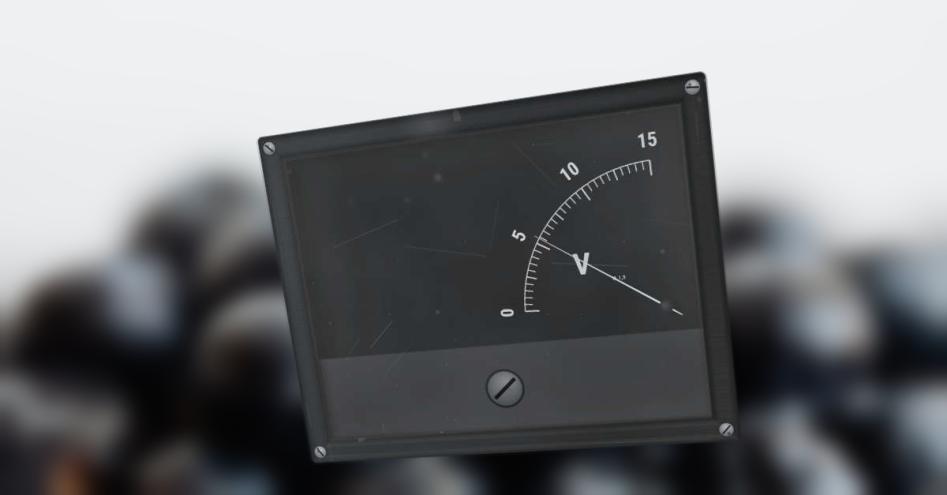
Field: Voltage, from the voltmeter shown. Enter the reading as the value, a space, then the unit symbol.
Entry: 5.5 V
